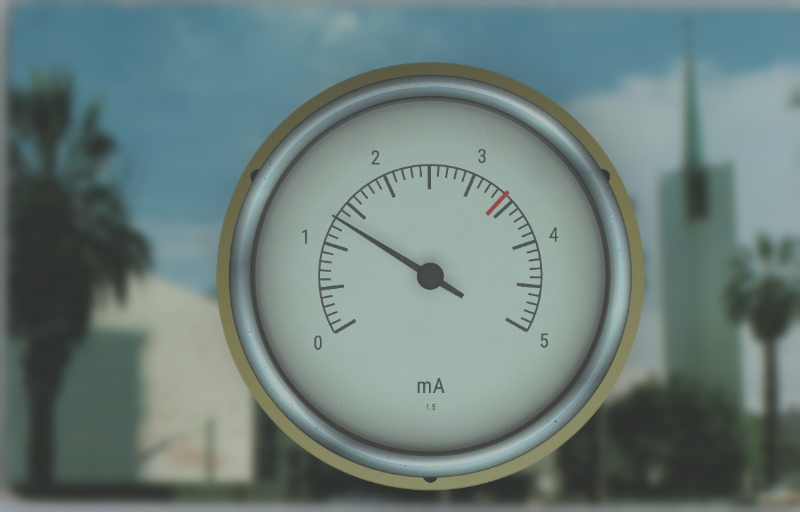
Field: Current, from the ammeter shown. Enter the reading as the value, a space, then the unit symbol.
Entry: 1.3 mA
